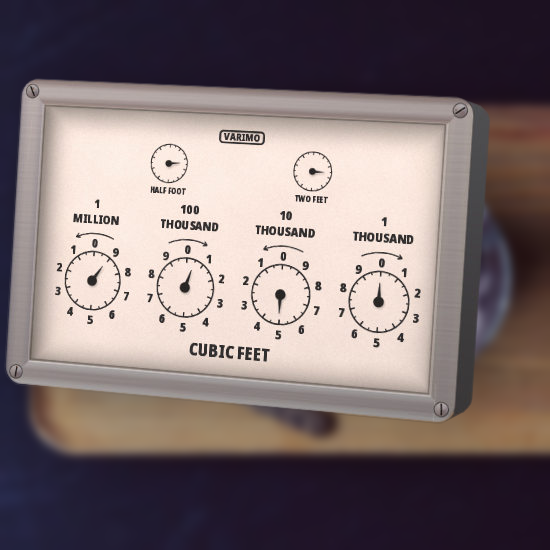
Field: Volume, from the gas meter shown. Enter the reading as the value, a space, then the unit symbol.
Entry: 905000 ft³
